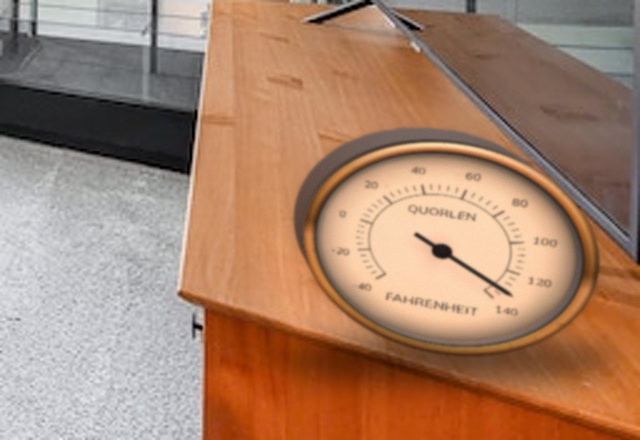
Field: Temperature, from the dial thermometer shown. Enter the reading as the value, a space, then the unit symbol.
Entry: 132 °F
